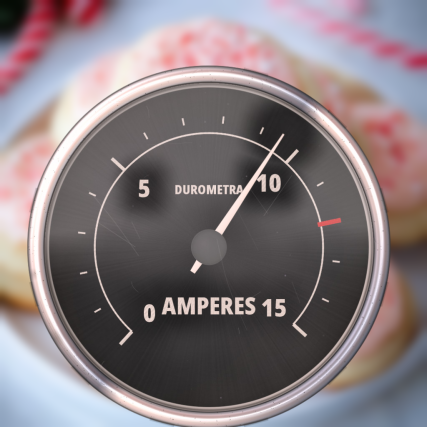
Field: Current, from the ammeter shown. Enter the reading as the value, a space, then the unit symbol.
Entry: 9.5 A
